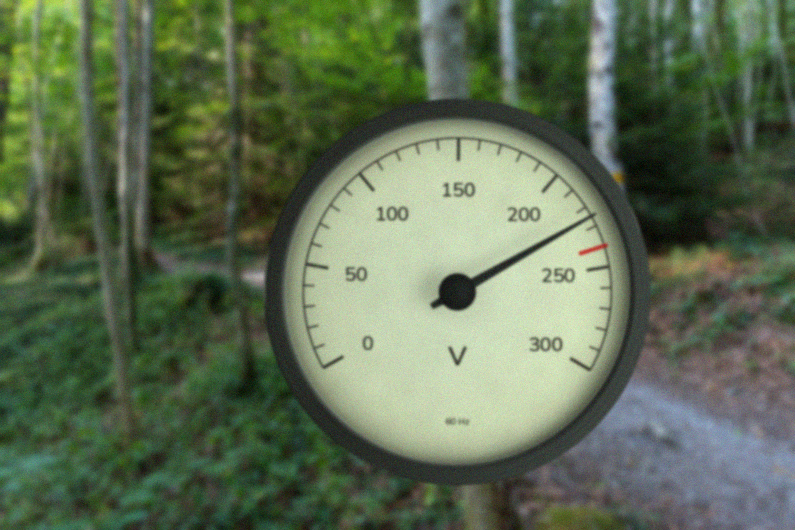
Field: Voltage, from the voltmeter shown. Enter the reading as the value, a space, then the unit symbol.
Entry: 225 V
